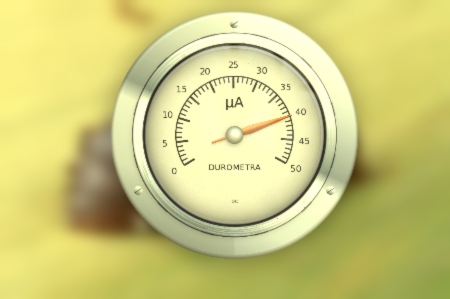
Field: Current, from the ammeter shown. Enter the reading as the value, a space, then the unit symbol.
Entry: 40 µA
